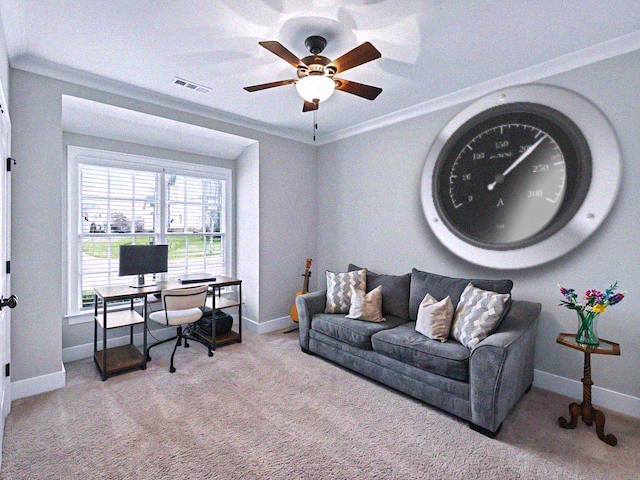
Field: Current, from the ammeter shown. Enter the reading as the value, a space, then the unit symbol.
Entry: 210 A
